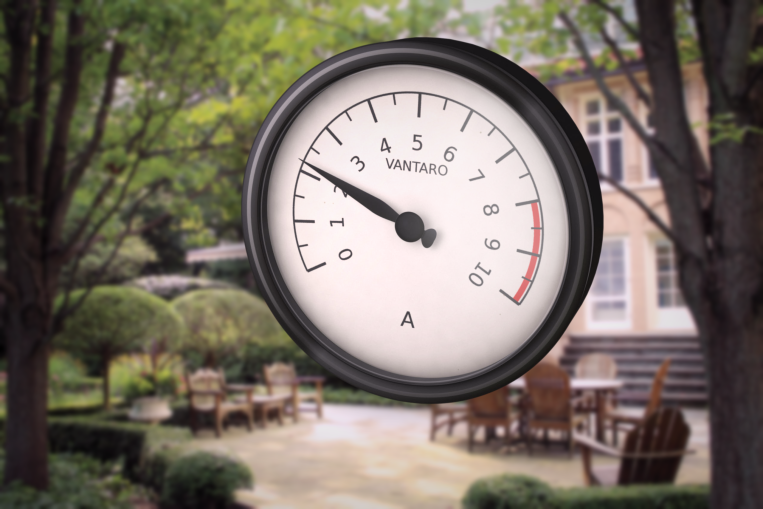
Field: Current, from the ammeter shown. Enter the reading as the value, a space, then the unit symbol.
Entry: 2.25 A
